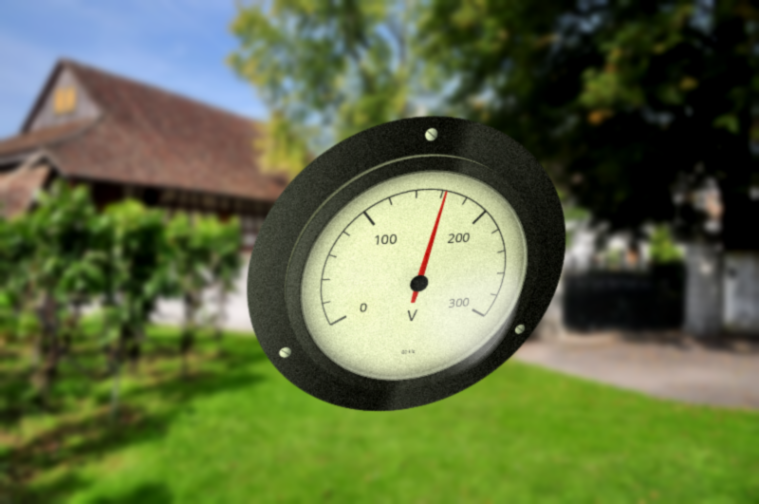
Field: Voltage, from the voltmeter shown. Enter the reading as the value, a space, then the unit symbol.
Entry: 160 V
